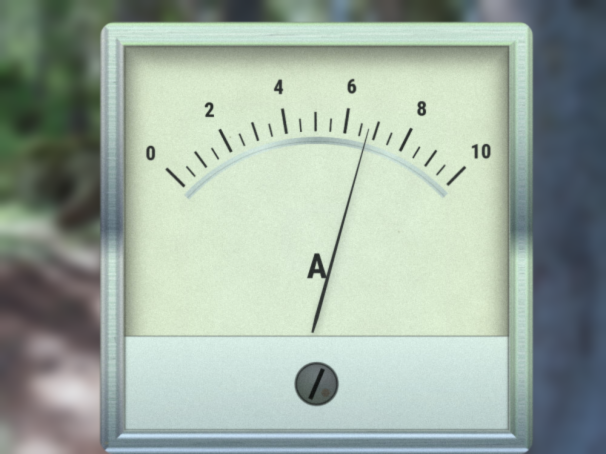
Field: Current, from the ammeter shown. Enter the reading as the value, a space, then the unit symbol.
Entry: 6.75 A
